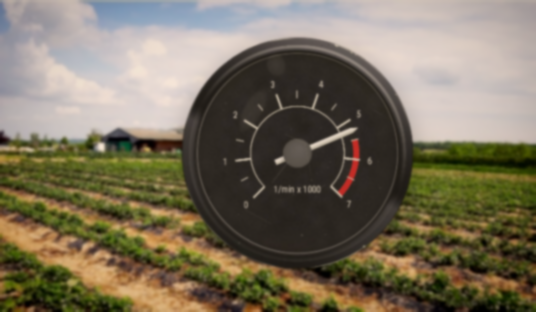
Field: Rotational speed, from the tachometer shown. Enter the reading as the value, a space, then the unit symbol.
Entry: 5250 rpm
